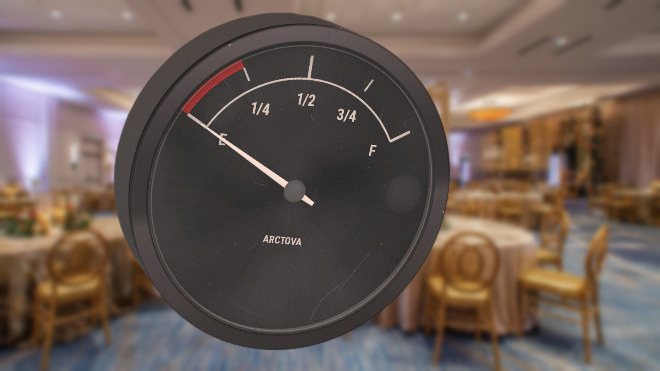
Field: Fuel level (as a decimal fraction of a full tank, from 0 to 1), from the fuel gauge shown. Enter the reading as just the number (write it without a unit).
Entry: 0
